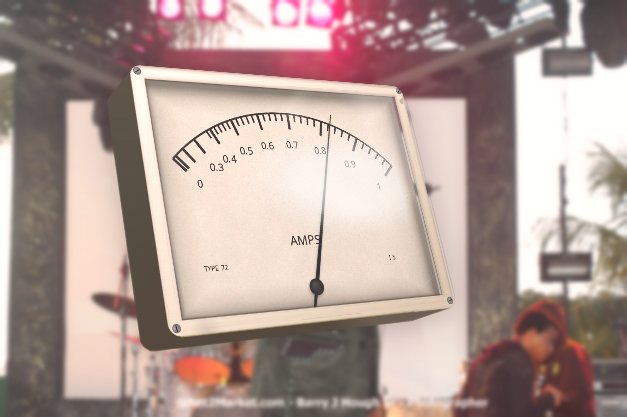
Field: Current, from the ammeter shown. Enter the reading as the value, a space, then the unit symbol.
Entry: 0.82 A
